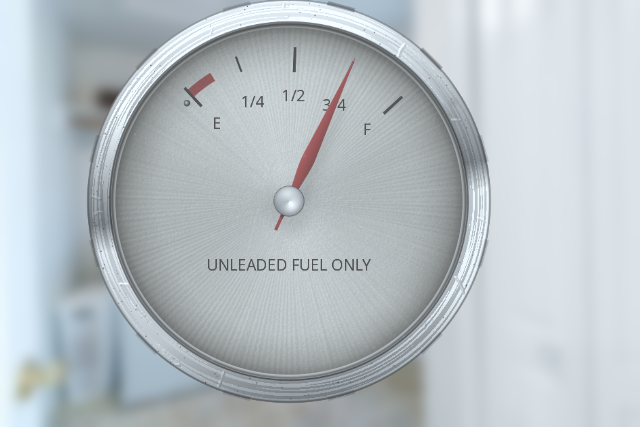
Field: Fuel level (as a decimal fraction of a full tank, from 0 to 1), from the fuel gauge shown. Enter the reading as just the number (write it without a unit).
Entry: 0.75
